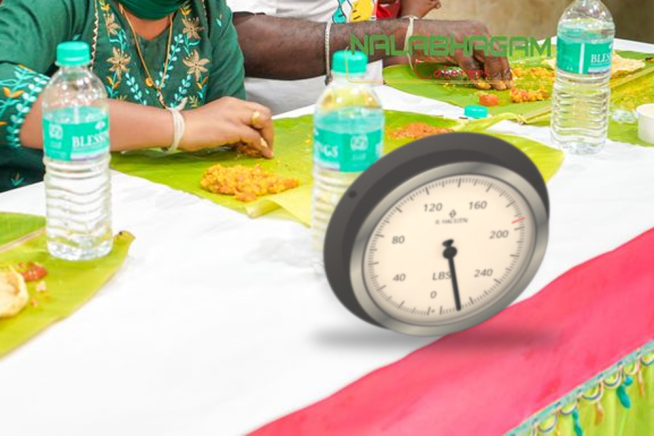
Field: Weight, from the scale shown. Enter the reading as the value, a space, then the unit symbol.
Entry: 270 lb
